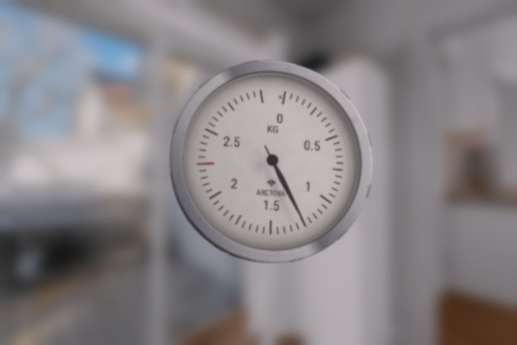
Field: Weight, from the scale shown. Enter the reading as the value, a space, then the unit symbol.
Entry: 1.25 kg
